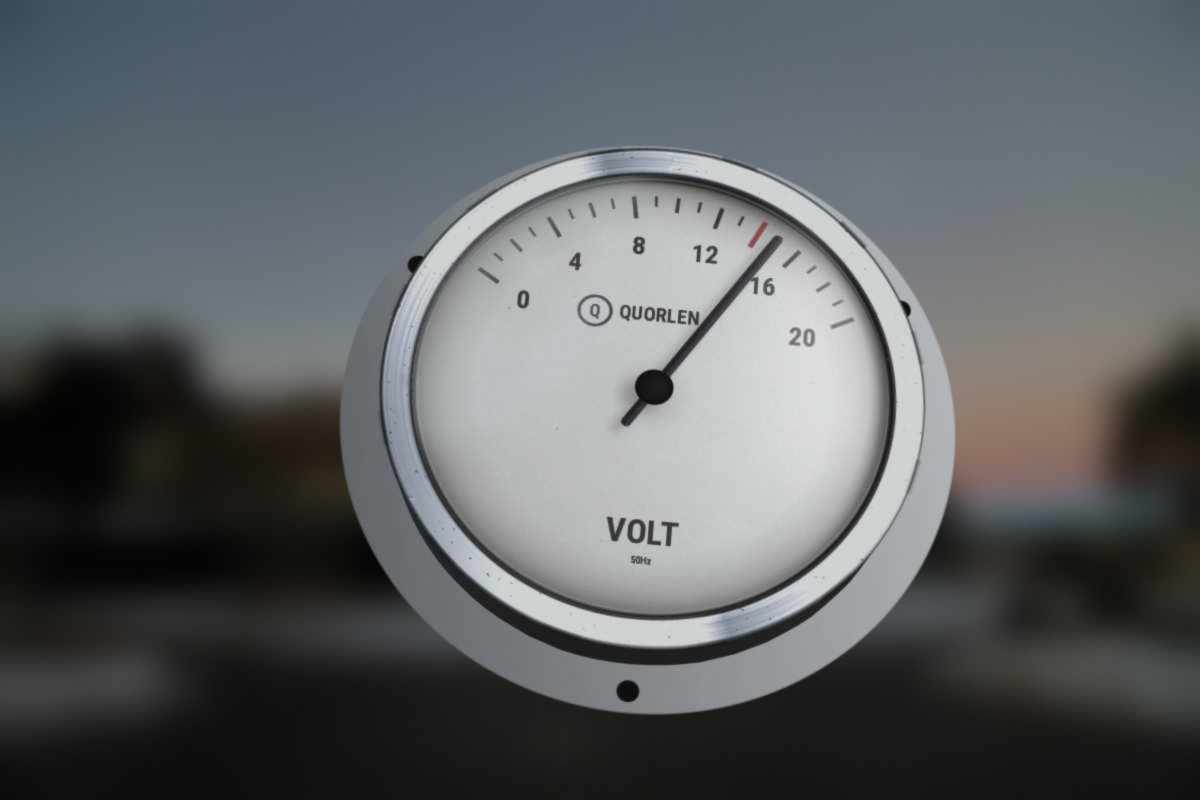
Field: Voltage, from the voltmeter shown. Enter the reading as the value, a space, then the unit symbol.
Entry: 15 V
